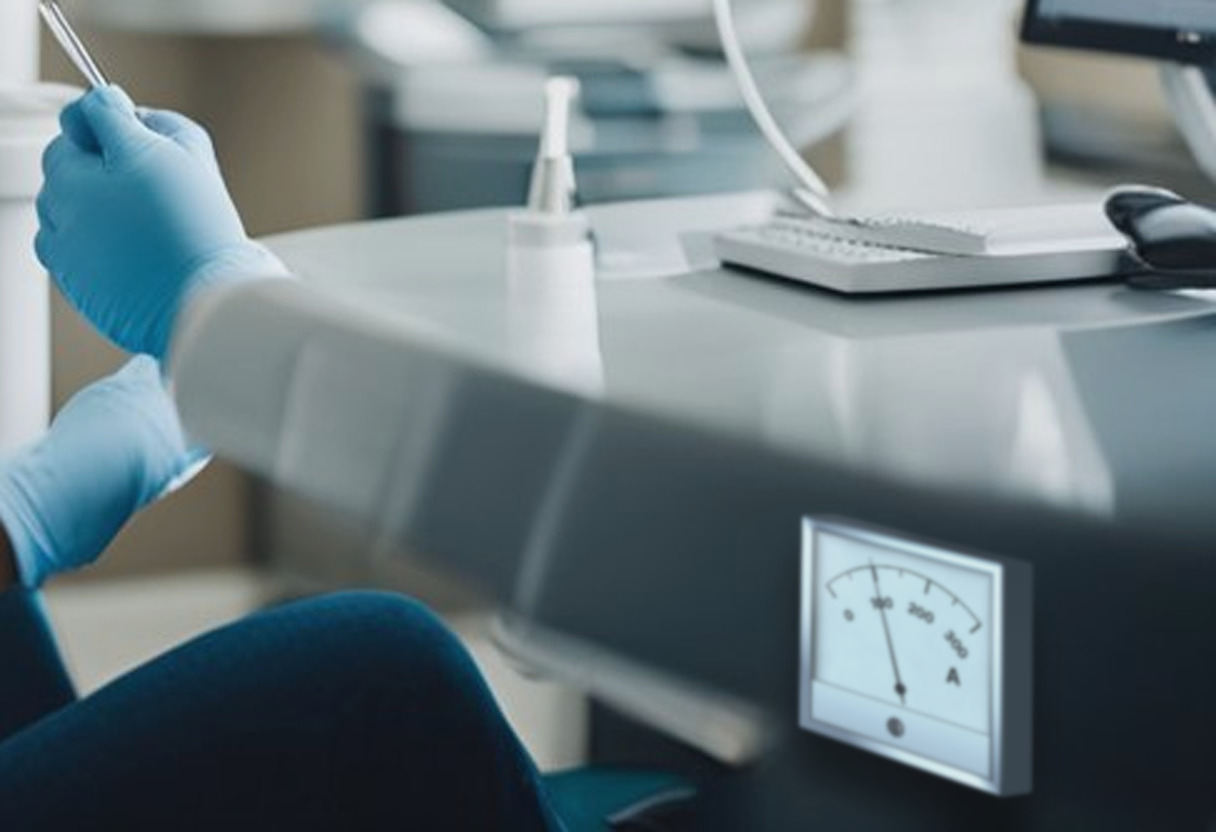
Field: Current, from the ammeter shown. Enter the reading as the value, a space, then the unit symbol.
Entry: 100 A
